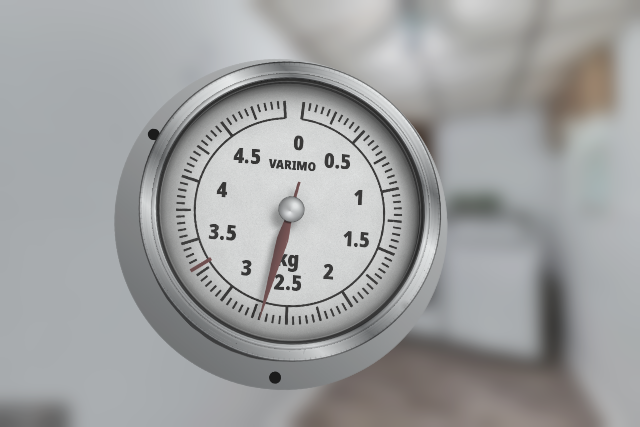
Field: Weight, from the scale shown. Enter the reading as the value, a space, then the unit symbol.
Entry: 2.7 kg
